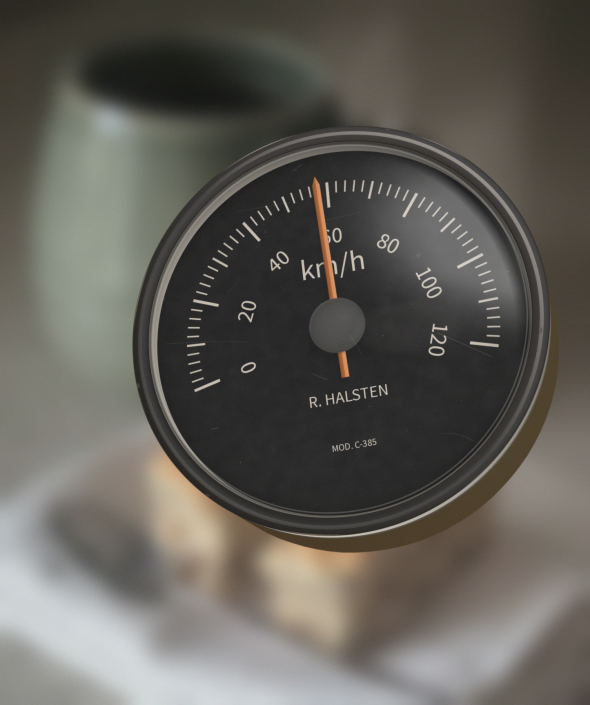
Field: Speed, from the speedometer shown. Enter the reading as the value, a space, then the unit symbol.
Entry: 58 km/h
